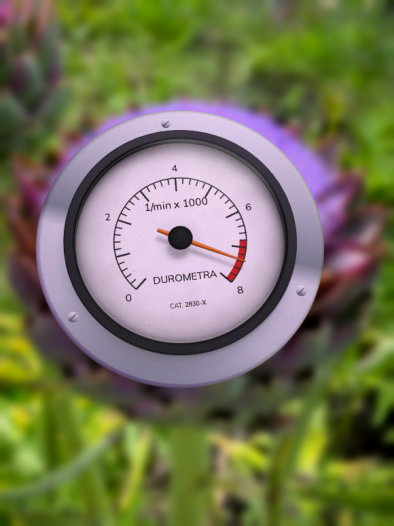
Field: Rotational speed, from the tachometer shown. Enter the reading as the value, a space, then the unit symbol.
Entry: 7400 rpm
